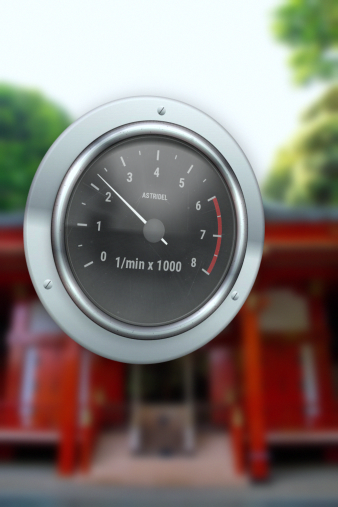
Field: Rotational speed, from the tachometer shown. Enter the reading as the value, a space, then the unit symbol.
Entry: 2250 rpm
